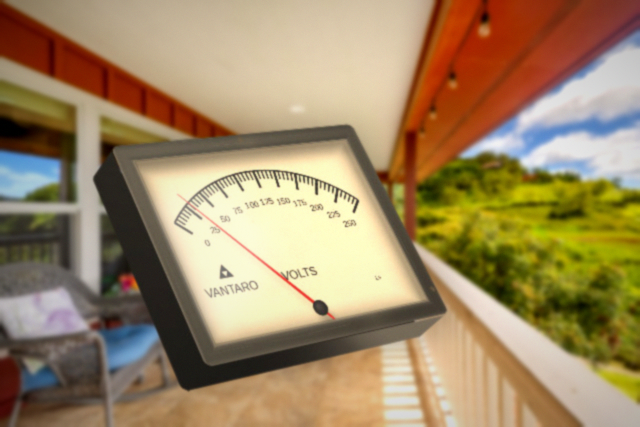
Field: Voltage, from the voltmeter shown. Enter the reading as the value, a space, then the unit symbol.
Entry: 25 V
